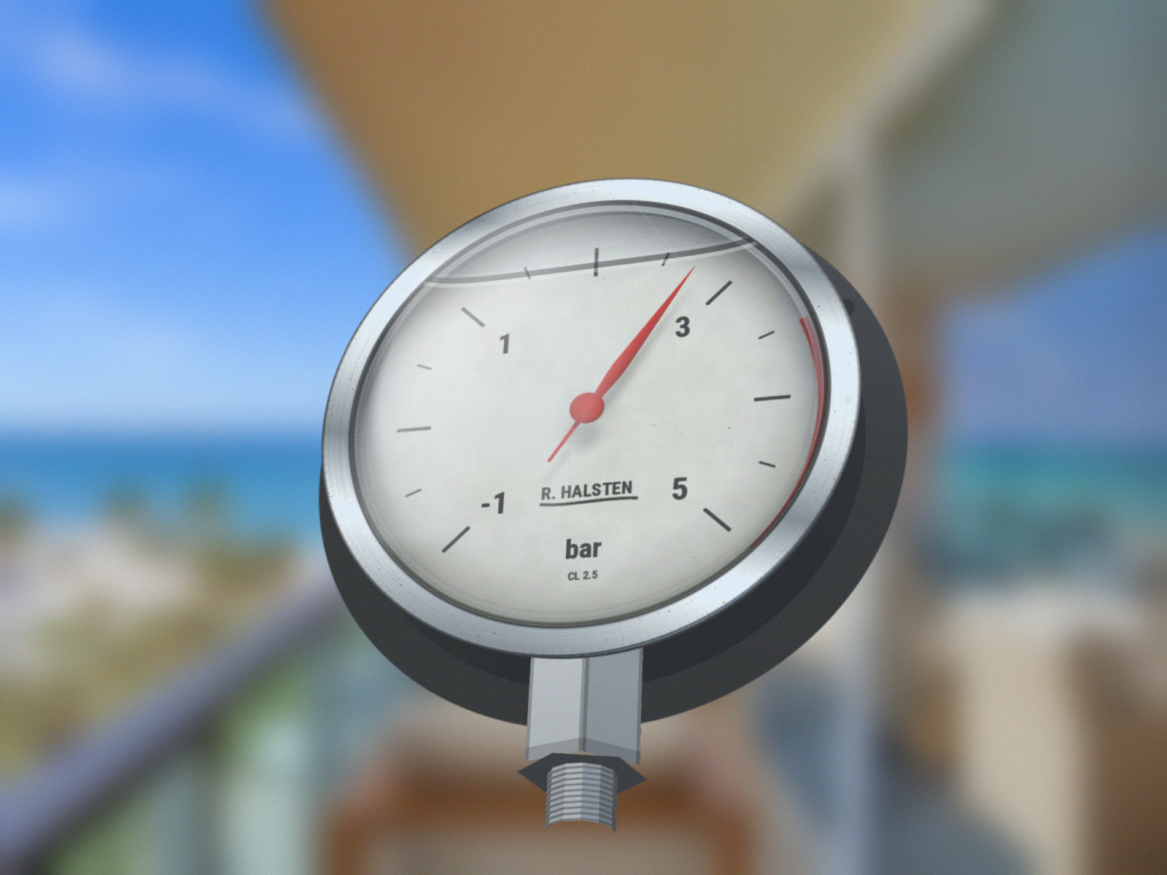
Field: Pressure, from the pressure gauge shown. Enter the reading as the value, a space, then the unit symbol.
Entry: 2.75 bar
